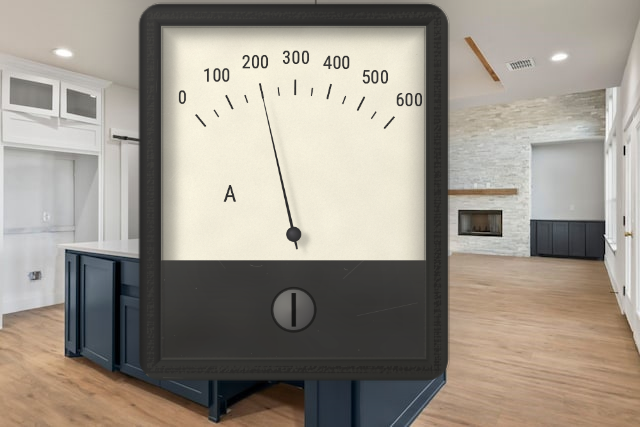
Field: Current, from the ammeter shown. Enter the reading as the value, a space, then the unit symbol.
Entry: 200 A
